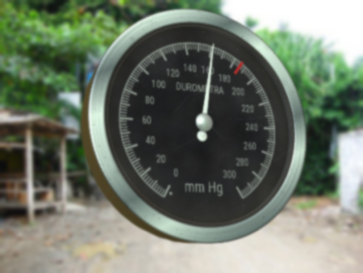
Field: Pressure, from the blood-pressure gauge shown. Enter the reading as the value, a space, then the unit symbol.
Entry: 160 mmHg
